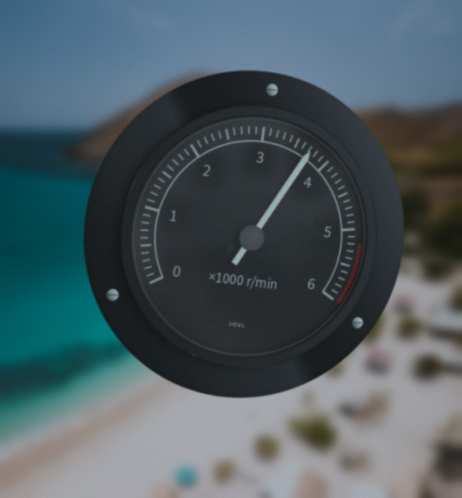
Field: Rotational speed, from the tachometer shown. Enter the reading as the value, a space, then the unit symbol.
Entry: 3700 rpm
